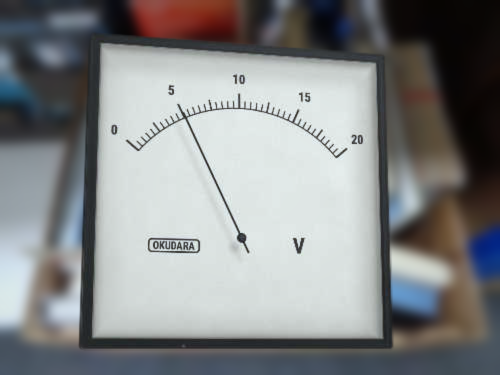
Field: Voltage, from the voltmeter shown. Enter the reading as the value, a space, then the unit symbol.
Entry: 5 V
